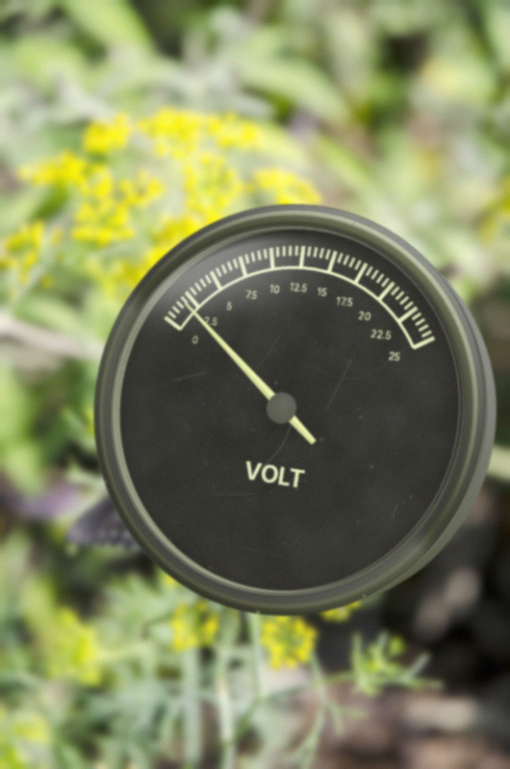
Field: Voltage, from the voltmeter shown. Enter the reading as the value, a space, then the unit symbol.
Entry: 2 V
